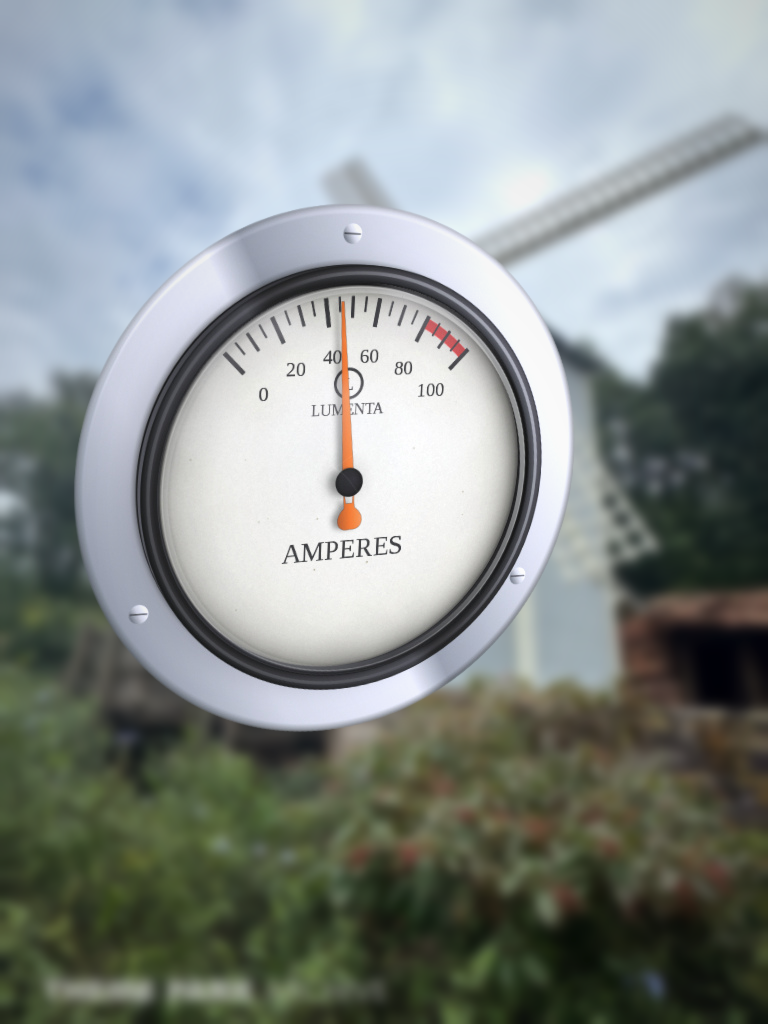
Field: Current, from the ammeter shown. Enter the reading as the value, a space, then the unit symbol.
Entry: 45 A
